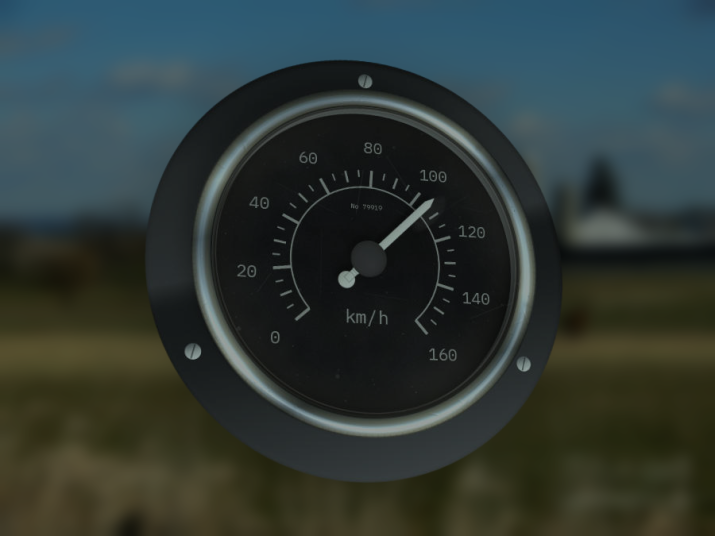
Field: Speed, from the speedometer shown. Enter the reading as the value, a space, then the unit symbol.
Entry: 105 km/h
